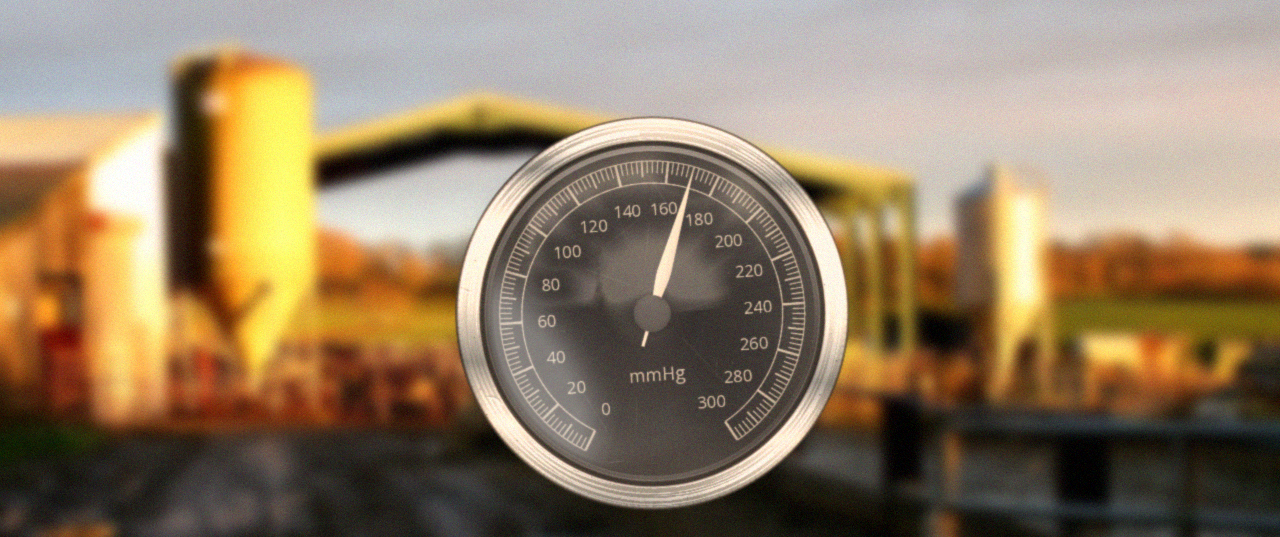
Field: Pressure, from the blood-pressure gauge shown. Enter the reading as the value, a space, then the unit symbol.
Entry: 170 mmHg
